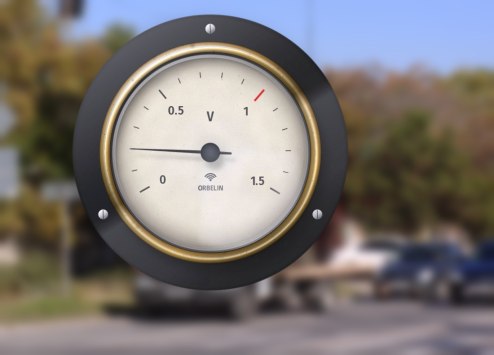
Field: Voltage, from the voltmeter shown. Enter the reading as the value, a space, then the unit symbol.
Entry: 0.2 V
